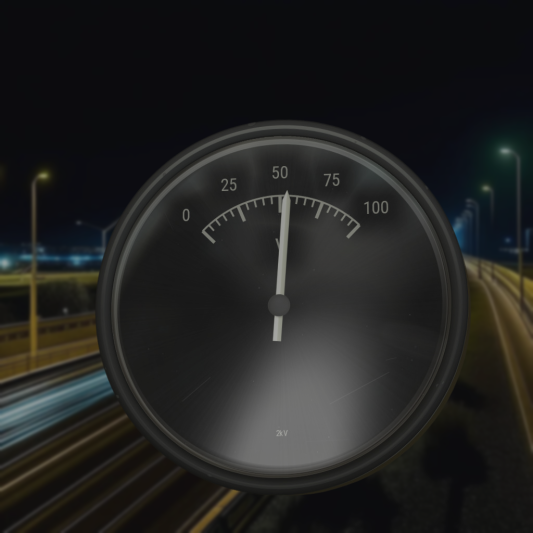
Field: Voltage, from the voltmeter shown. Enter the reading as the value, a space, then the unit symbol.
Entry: 55 V
